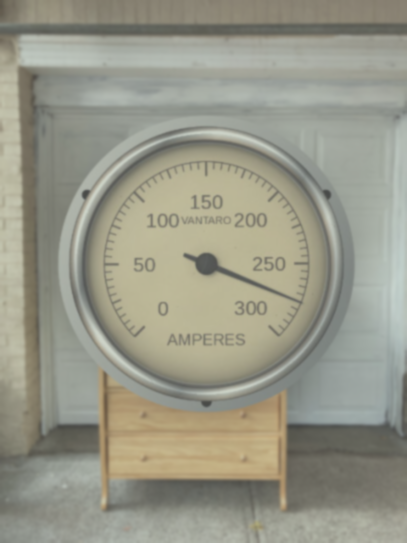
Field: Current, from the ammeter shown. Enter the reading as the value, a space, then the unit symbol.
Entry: 275 A
